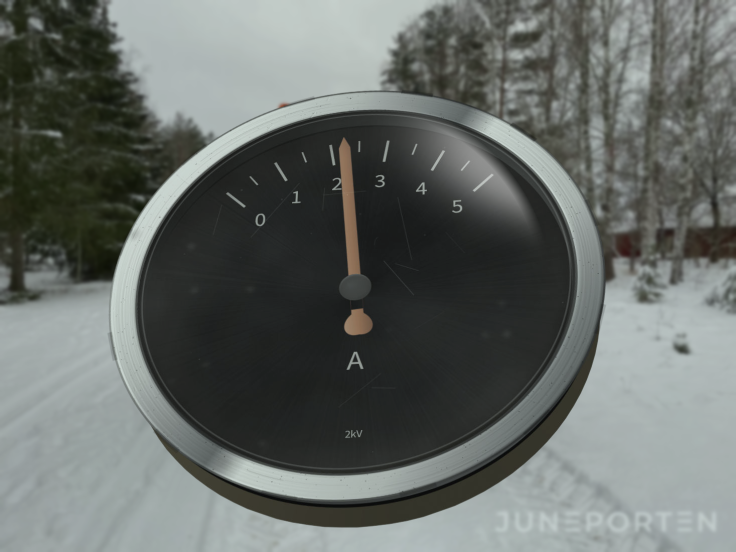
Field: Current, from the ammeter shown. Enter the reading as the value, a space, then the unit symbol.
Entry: 2.25 A
